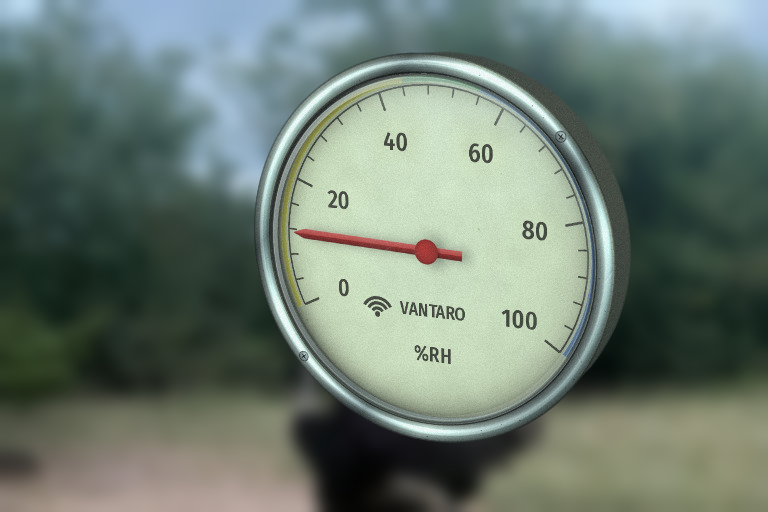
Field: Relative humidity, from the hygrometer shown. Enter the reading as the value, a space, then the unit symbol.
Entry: 12 %
